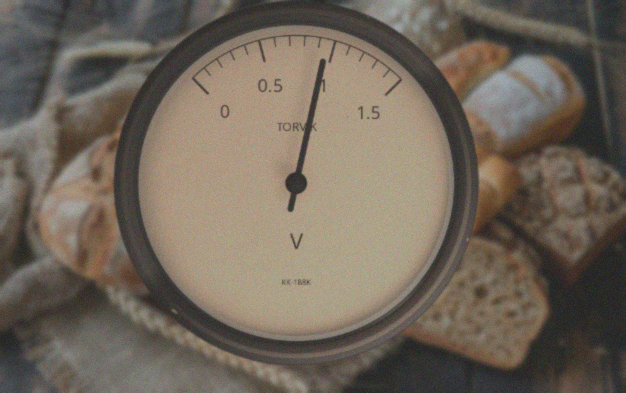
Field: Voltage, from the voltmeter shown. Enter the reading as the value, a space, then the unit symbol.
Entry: 0.95 V
